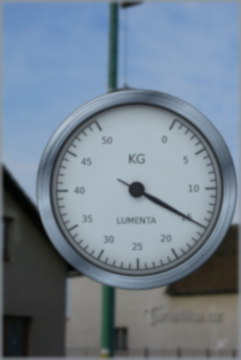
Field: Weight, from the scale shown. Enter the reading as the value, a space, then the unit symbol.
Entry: 15 kg
